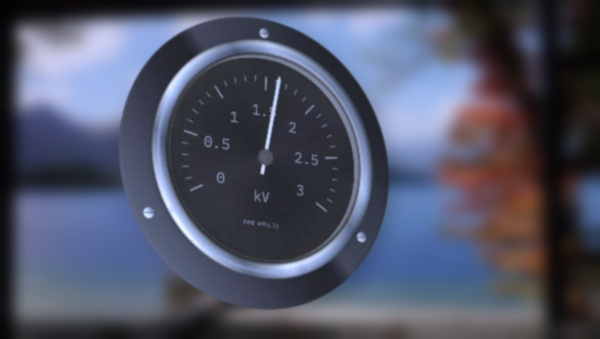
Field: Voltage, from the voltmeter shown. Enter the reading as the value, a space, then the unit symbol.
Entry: 1.6 kV
